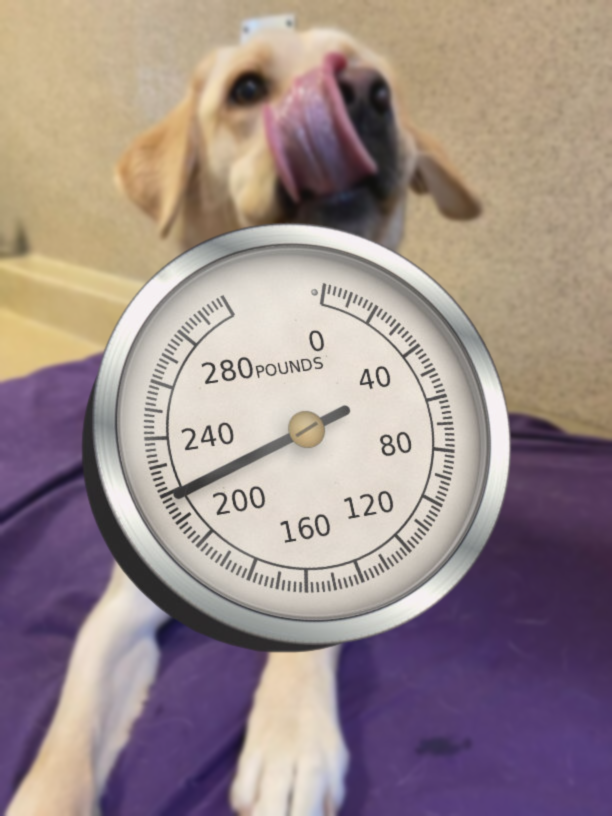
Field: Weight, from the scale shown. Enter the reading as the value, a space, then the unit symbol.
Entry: 218 lb
